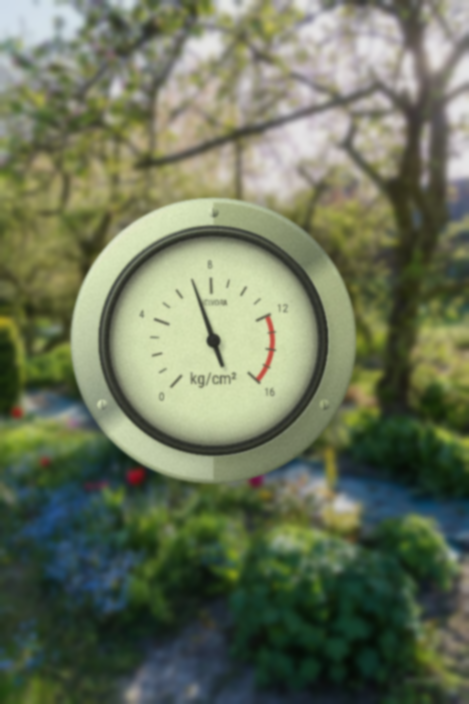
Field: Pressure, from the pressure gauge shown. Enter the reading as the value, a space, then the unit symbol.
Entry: 7 kg/cm²
